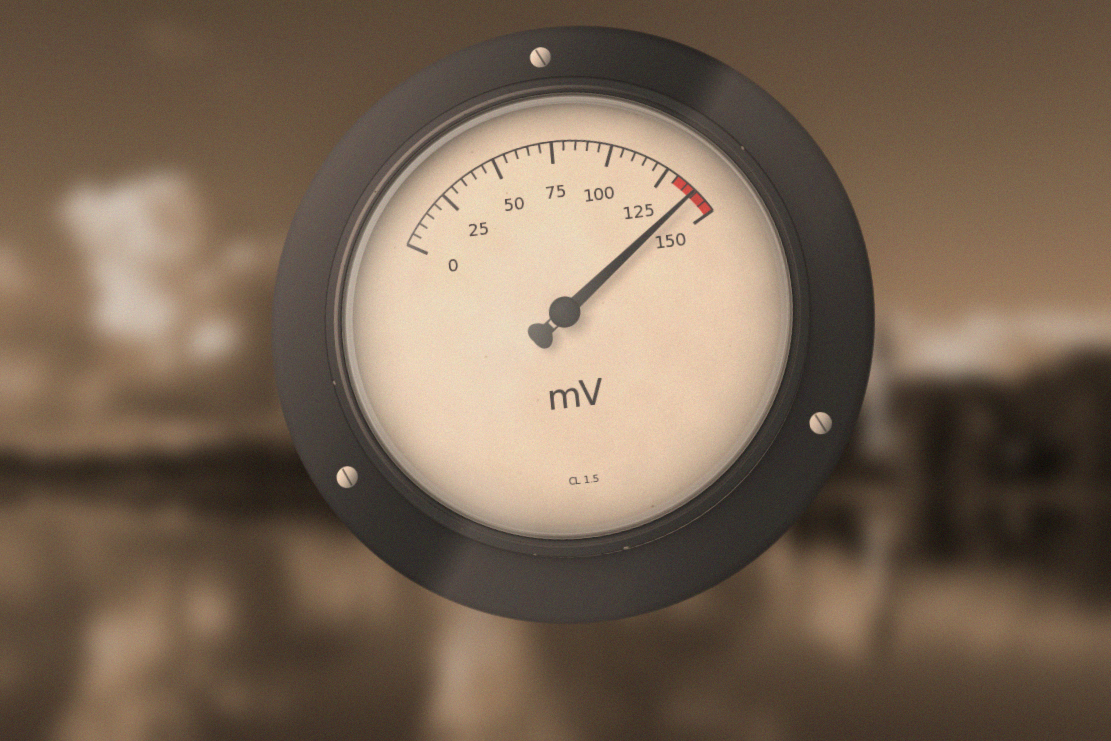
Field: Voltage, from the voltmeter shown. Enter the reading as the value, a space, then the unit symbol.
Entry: 140 mV
